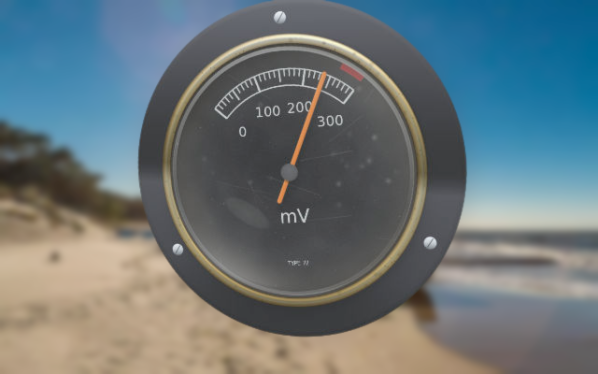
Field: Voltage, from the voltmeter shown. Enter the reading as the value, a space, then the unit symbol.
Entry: 240 mV
